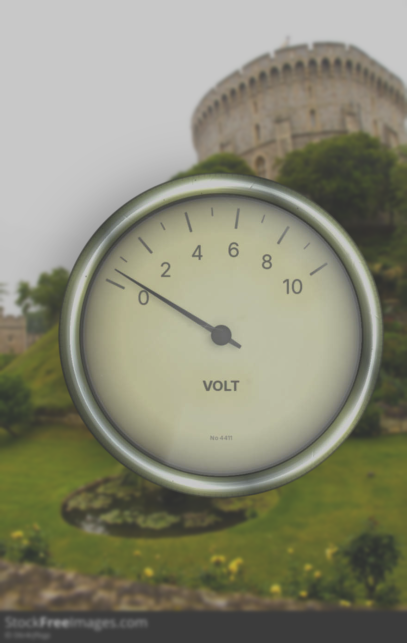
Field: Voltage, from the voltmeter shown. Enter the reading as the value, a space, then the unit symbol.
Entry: 0.5 V
